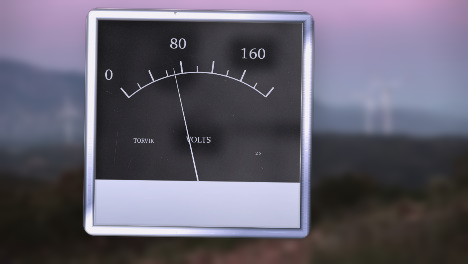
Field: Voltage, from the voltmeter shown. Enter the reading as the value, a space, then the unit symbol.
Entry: 70 V
